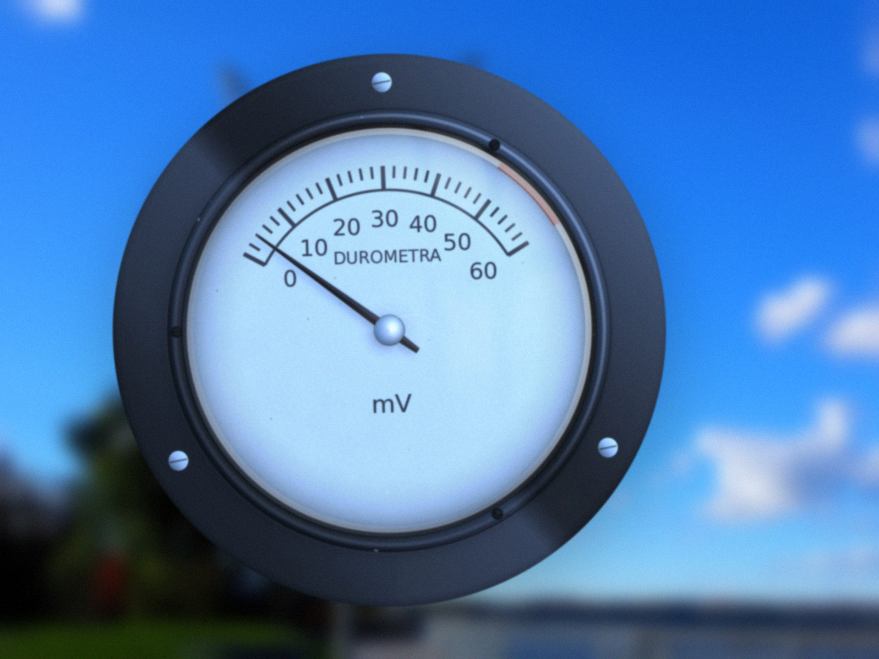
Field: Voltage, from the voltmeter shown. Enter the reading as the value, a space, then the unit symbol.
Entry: 4 mV
